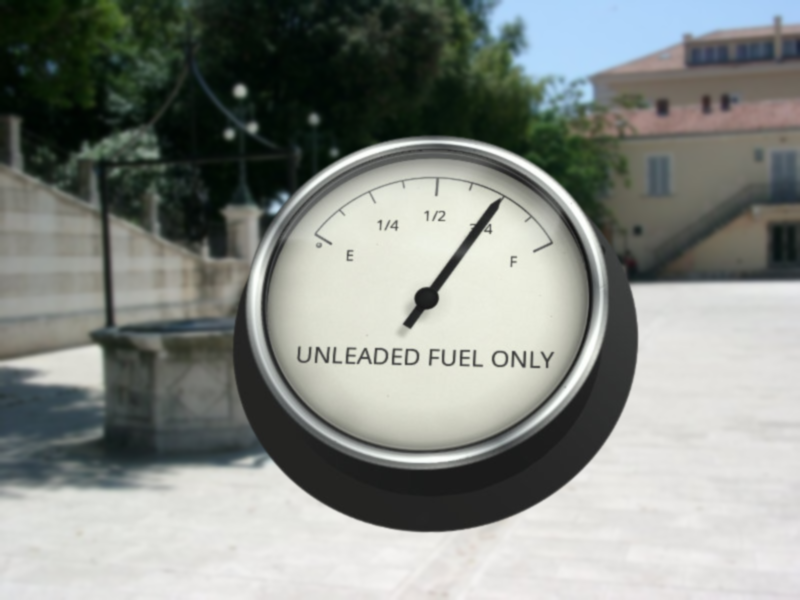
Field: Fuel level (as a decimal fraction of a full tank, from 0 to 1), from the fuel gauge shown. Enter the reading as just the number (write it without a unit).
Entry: 0.75
